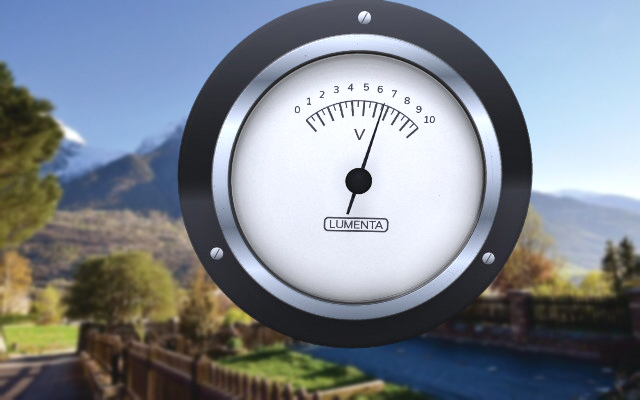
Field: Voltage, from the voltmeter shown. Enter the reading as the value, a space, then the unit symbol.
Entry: 6.5 V
